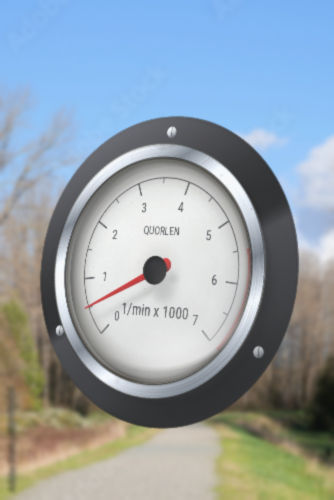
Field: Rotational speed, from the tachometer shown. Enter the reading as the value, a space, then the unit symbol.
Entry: 500 rpm
